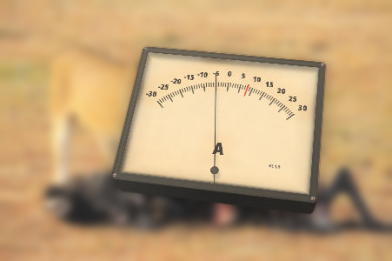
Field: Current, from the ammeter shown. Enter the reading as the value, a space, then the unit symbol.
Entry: -5 A
